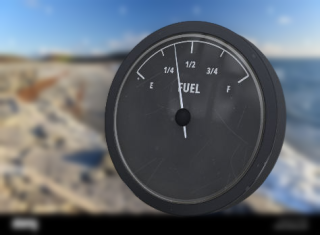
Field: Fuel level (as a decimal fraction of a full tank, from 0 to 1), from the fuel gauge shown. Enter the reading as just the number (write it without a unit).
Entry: 0.375
